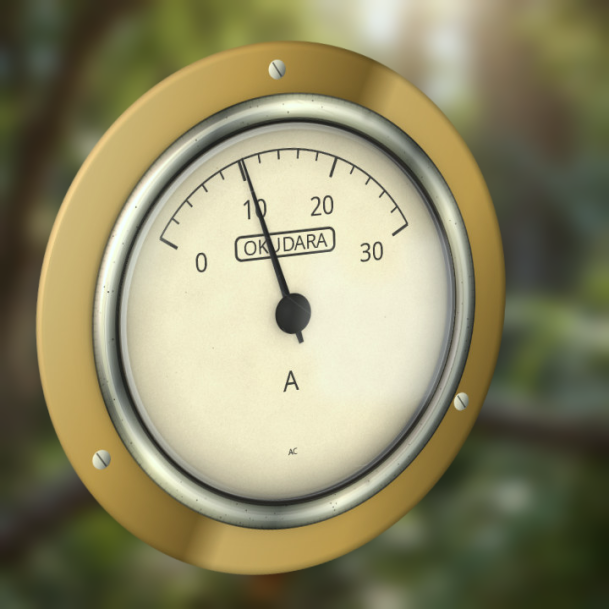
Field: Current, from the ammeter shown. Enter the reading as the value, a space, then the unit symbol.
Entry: 10 A
